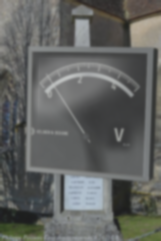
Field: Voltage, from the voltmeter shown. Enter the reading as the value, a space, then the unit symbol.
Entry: 0.5 V
